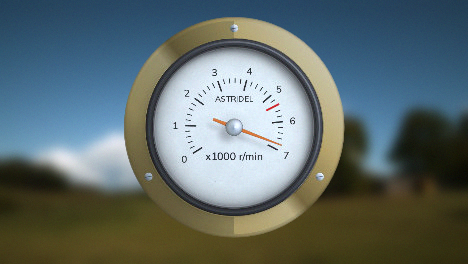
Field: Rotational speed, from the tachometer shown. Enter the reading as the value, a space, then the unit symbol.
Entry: 6800 rpm
